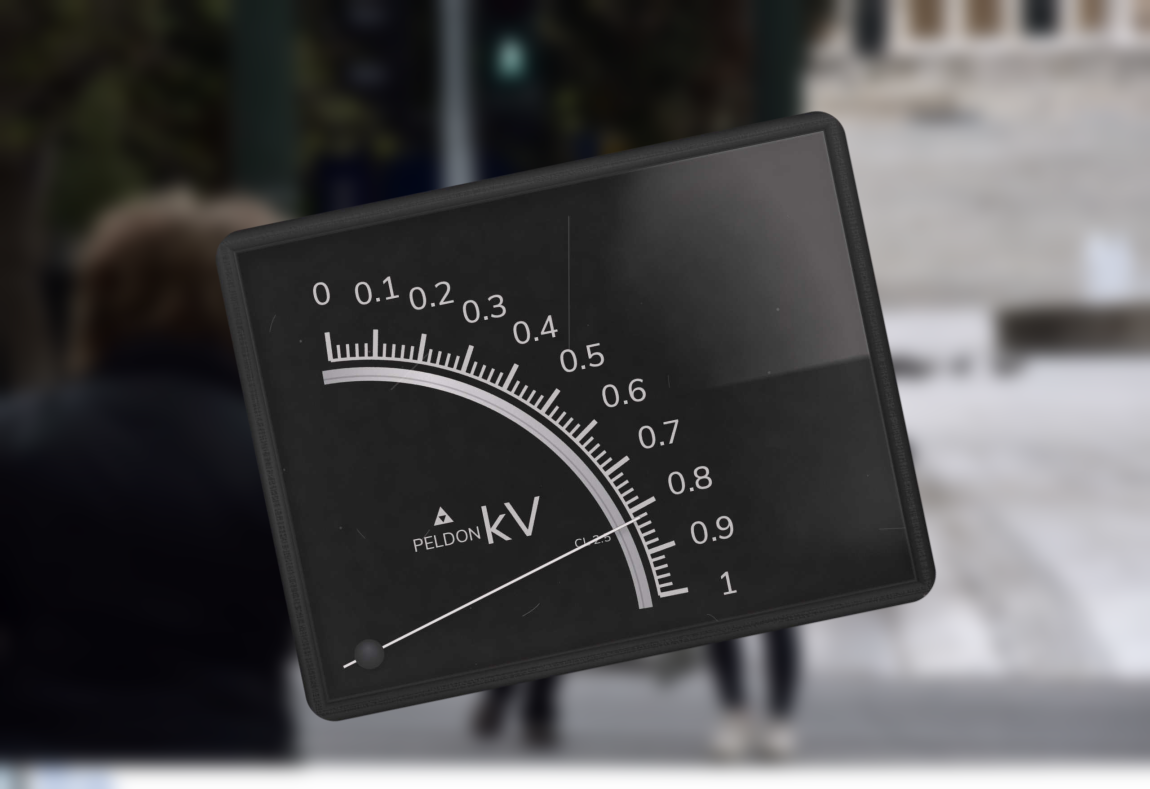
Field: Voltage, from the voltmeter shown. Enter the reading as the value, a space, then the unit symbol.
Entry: 0.82 kV
